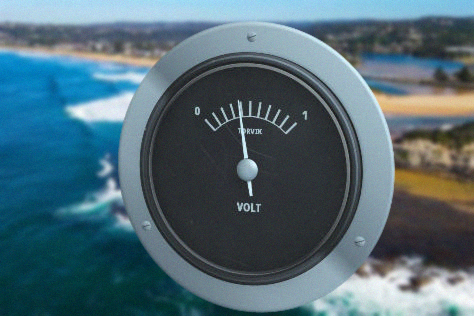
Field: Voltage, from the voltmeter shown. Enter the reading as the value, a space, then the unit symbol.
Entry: 0.4 V
